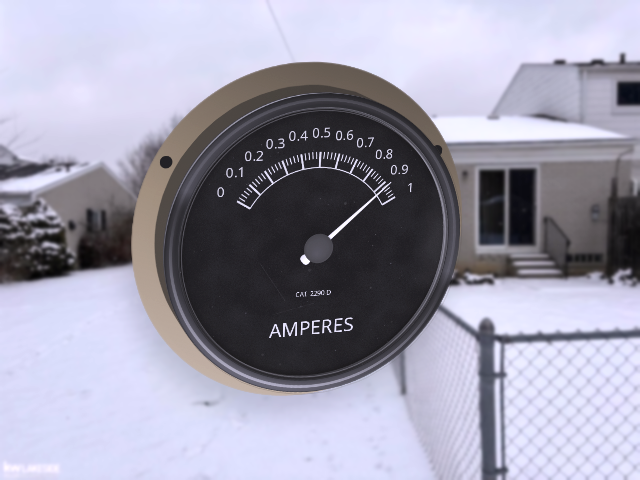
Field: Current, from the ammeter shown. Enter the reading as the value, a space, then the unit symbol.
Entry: 0.9 A
